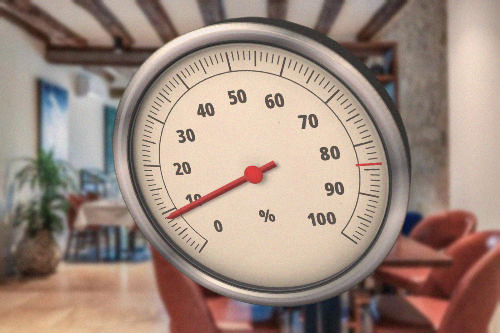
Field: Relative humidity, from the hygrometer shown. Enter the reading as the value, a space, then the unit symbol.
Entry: 9 %
